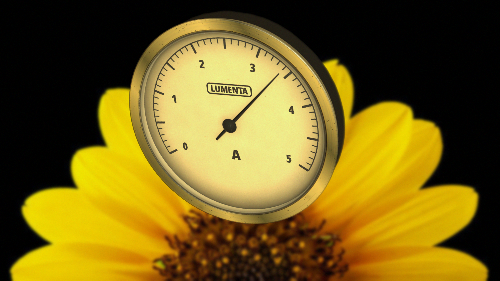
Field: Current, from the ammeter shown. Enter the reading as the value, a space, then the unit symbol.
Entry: 3.4 A
